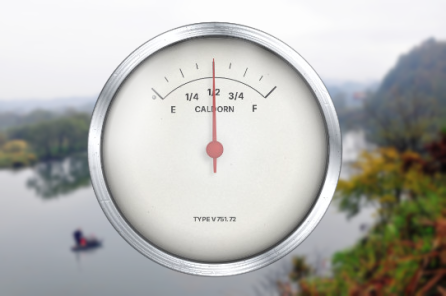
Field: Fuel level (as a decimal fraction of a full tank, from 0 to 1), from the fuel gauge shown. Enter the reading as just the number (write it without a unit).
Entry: 0.5
